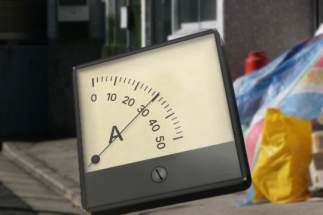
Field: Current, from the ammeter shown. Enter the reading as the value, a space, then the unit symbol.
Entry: 30 A
